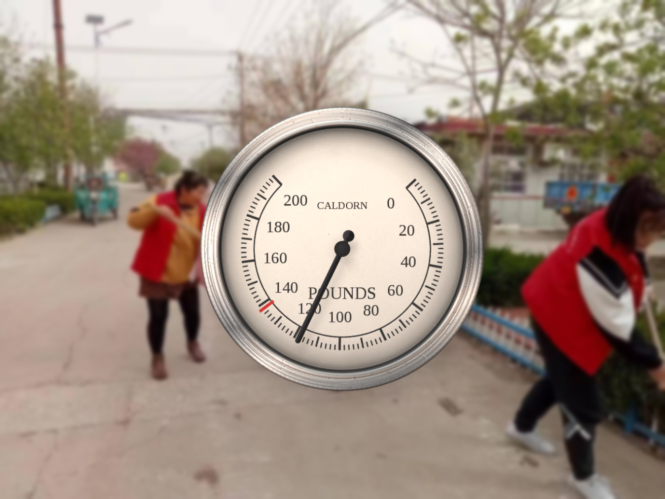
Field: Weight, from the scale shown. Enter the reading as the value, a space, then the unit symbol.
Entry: 118 lb
